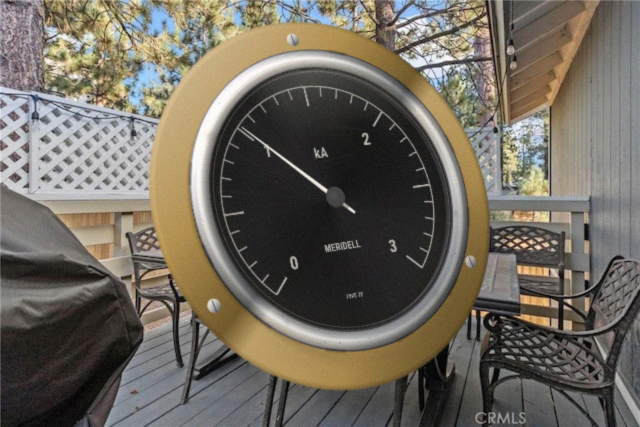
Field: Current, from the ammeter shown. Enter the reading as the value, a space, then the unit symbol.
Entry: 1 kA
